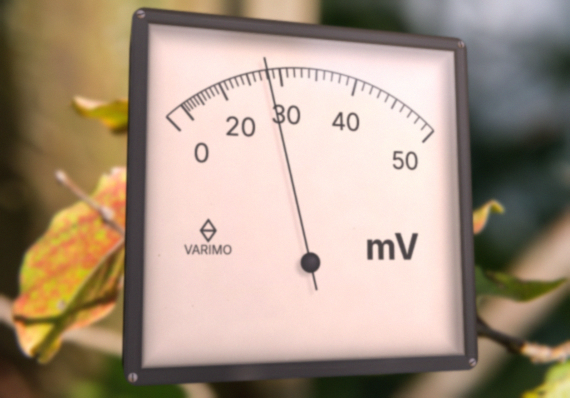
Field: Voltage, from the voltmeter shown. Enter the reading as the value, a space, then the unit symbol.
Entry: 28 mV
